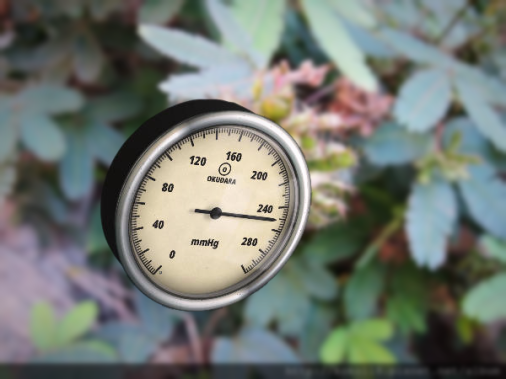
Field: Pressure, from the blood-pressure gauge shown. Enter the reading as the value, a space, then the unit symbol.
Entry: 250 mmHg
